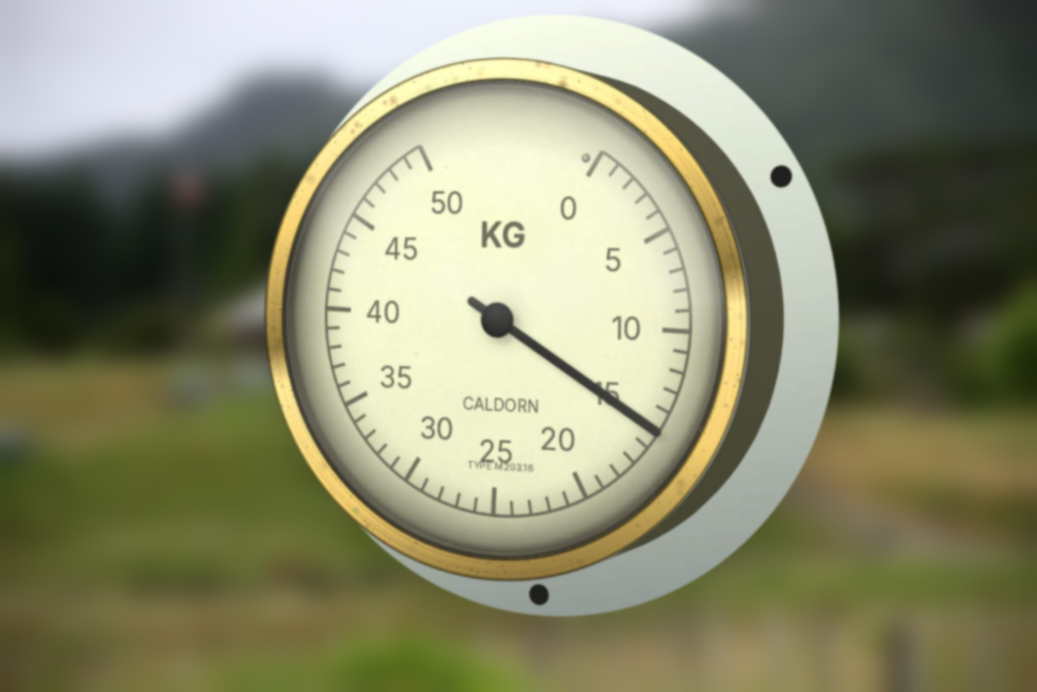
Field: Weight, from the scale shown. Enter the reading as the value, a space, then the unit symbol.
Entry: 15 kg
